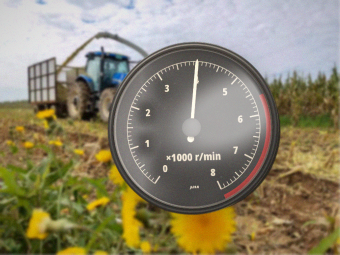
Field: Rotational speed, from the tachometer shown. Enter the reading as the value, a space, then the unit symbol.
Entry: 4000 rpm
